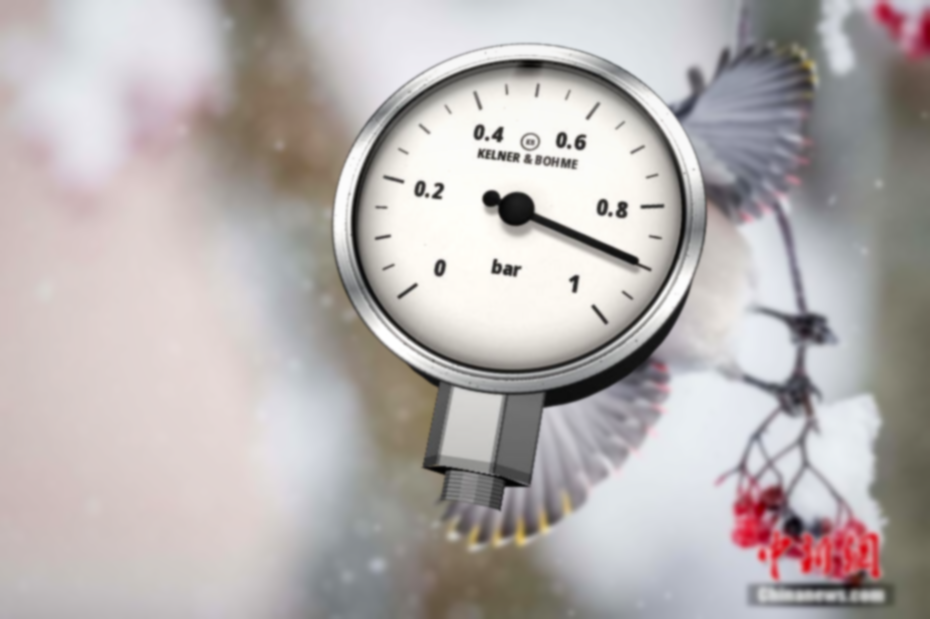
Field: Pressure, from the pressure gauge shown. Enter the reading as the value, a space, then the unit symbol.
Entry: 0.9 bar
